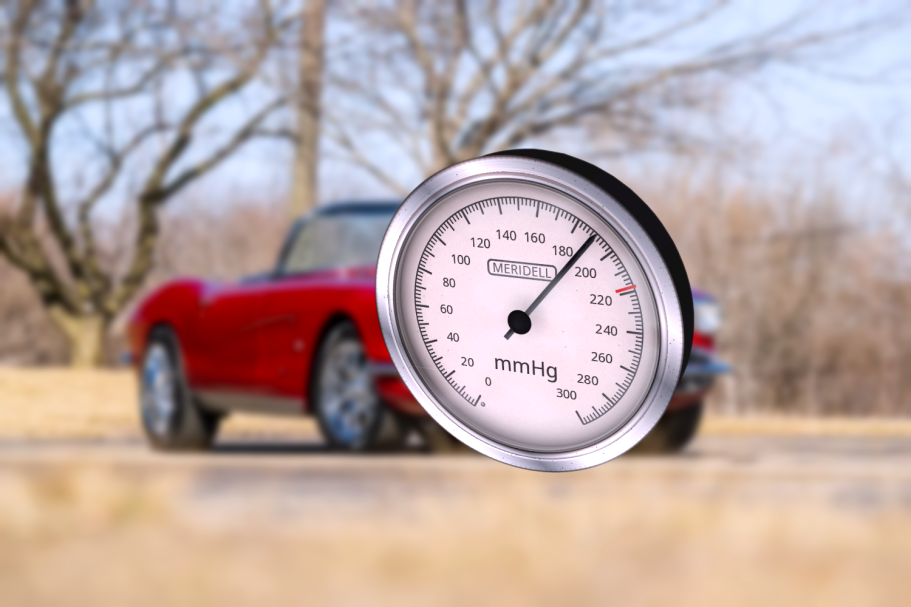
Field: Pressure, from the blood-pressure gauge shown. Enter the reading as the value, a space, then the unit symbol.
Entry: 190 mmHg
